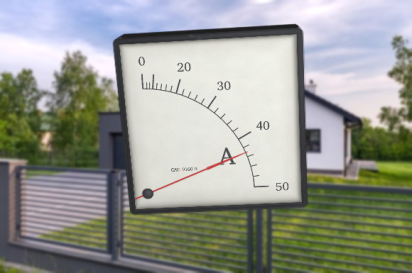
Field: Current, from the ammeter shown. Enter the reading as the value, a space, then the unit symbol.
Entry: 43 A
